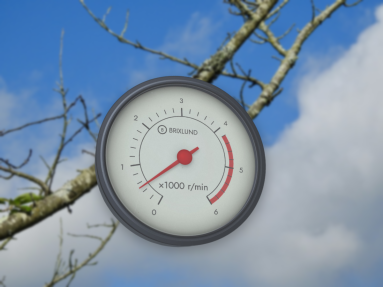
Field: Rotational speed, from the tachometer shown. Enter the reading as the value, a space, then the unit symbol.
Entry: 500 rpm
